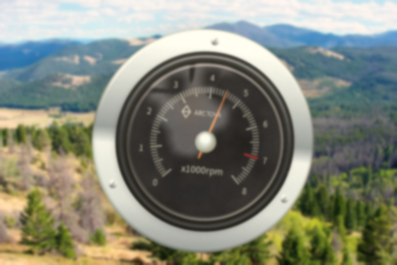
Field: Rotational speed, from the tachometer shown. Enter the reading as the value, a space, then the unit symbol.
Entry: 4500 rpm
